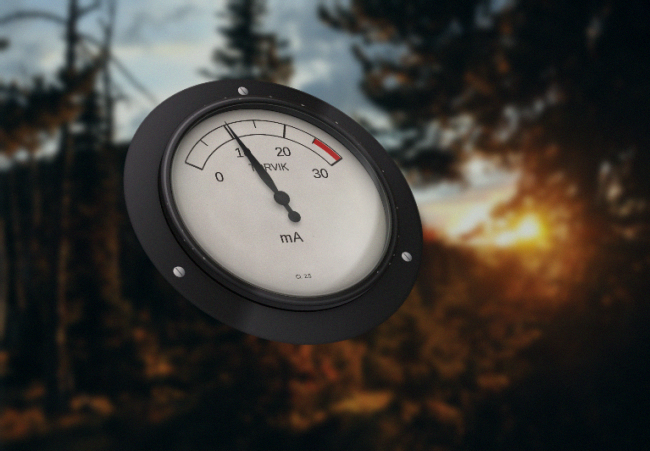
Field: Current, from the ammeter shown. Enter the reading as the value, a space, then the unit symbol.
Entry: 10 mA
